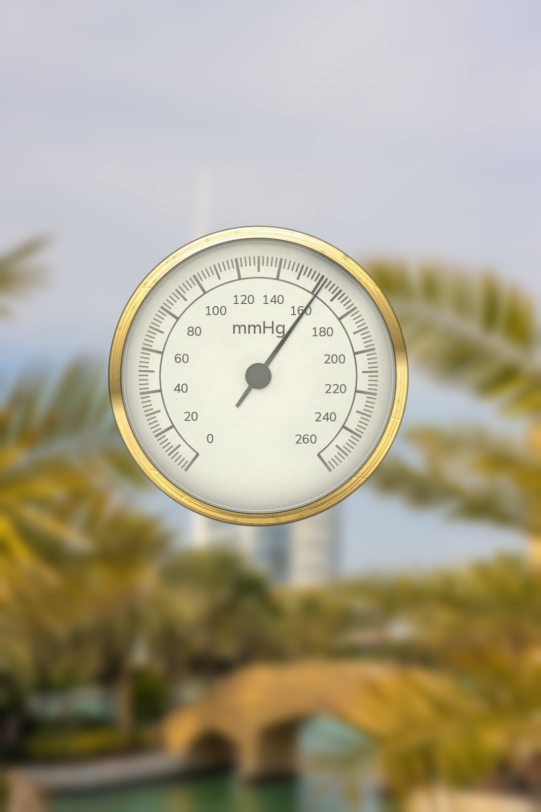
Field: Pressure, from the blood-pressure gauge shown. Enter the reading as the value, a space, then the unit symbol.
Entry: 162 mmHg
